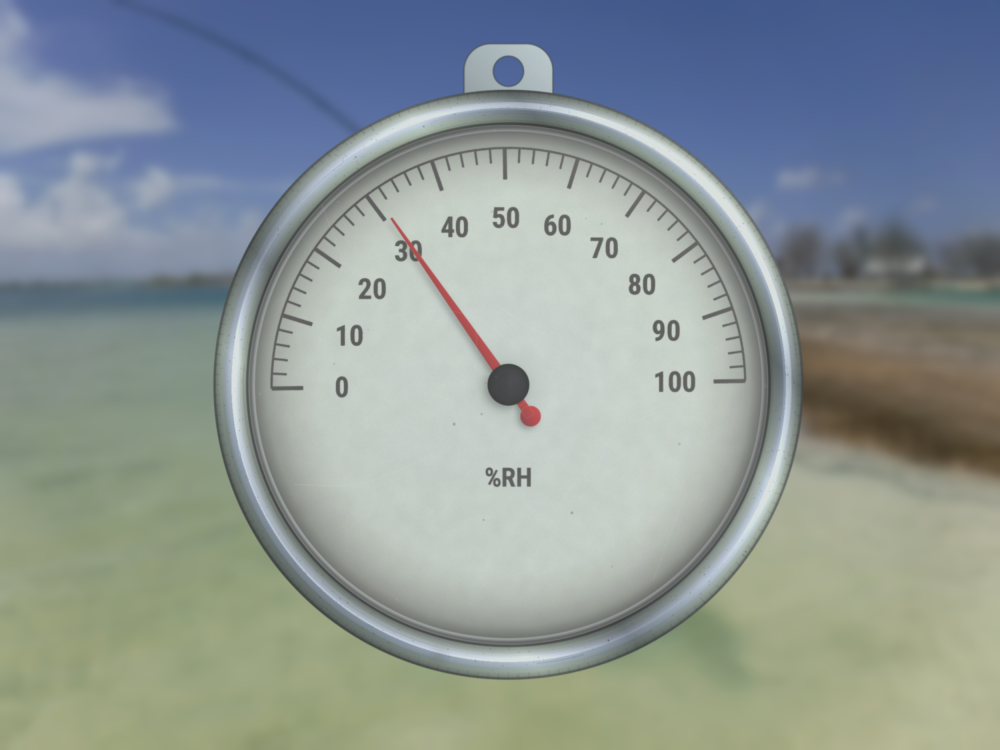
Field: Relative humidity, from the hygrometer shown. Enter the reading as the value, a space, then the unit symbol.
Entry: 31 %
